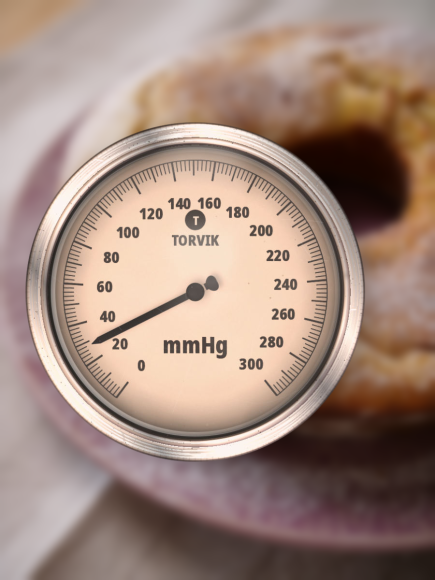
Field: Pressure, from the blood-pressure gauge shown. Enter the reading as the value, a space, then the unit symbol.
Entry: 28 mmHg
